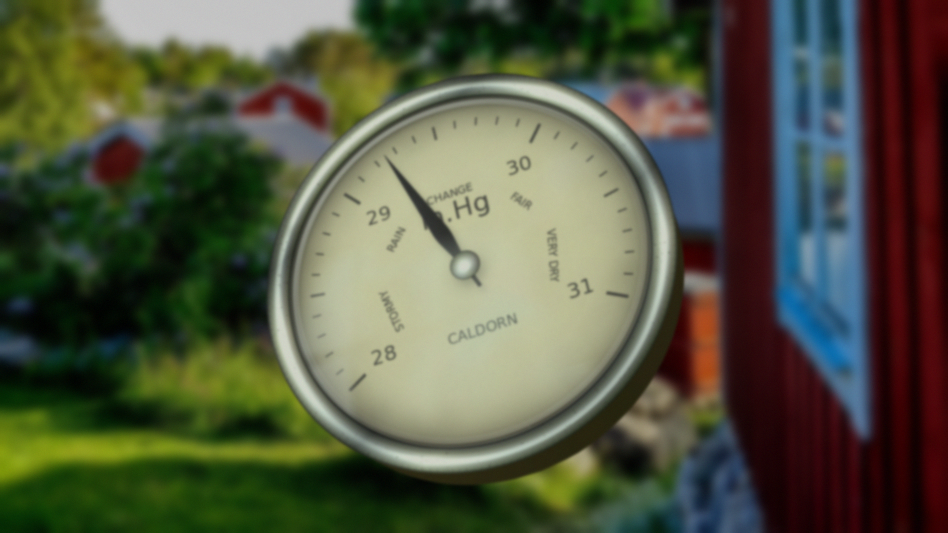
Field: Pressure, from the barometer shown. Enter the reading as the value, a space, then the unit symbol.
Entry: 29.25 inHg
